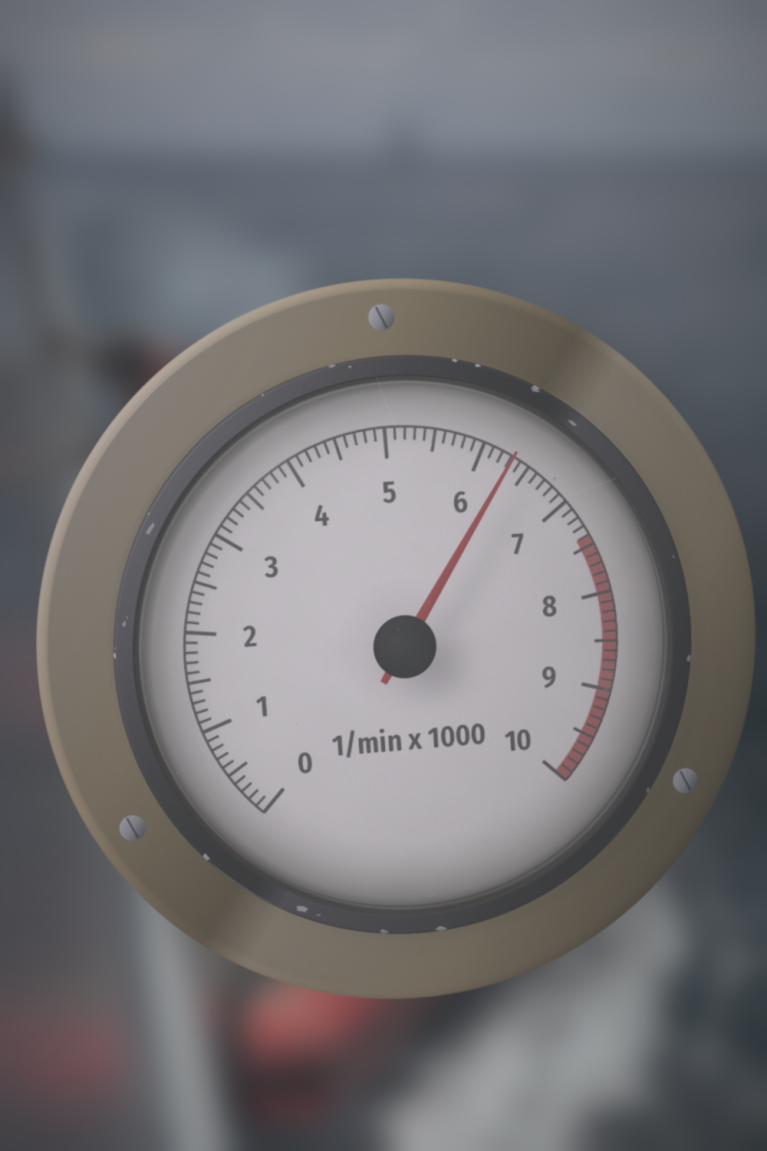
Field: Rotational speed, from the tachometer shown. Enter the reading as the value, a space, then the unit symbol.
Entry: 6300 rpm
